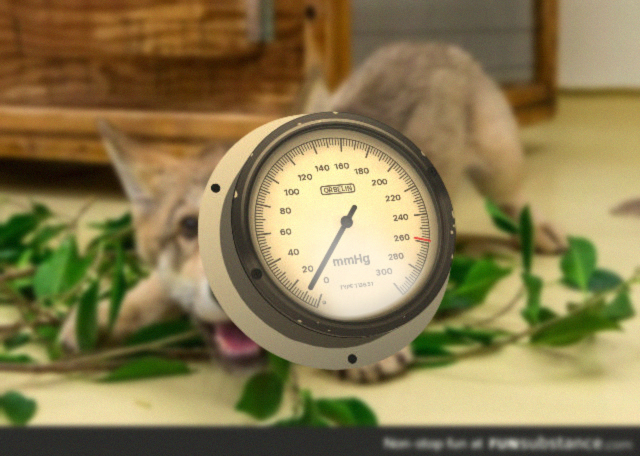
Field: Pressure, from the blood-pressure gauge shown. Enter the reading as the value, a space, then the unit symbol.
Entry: 10 mmHg
